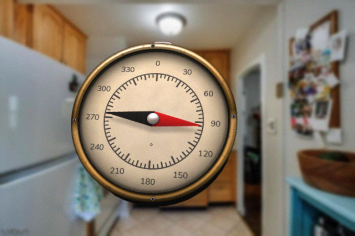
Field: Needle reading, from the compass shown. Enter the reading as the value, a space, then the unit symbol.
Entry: 95 °
